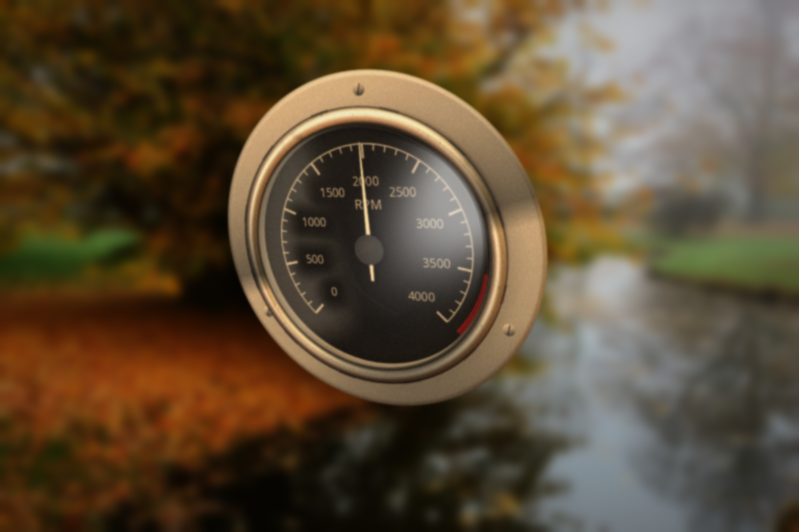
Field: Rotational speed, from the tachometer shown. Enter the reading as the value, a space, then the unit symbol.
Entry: 2000 rpm
